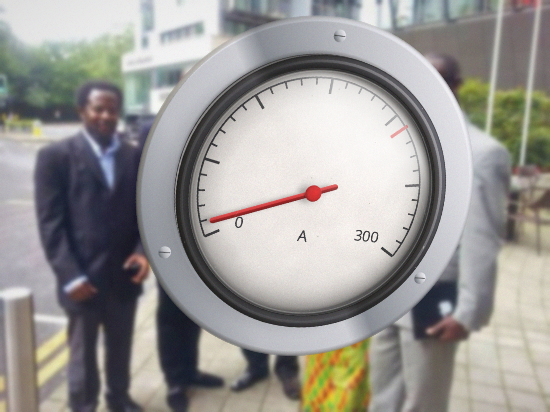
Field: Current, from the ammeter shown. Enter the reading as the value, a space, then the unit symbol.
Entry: 10 A
